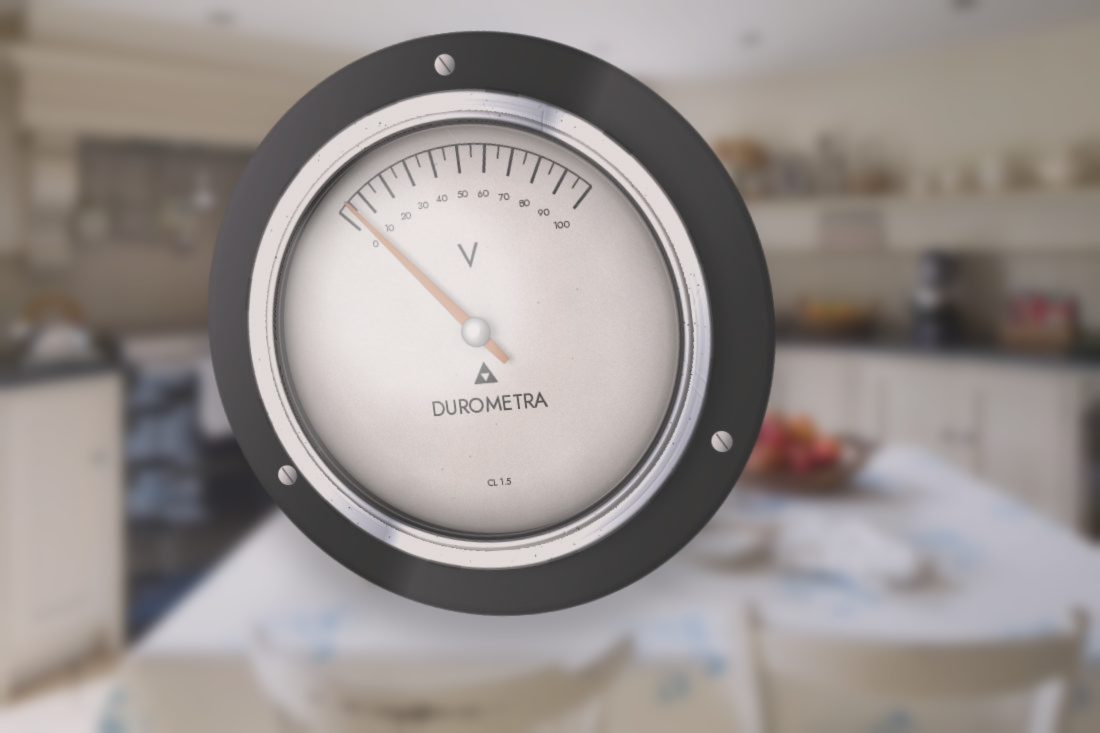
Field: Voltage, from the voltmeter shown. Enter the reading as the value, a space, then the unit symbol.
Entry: 5 V
